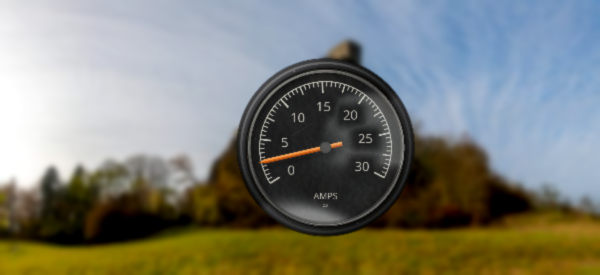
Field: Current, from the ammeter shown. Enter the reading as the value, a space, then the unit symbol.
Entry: 2.5 A
